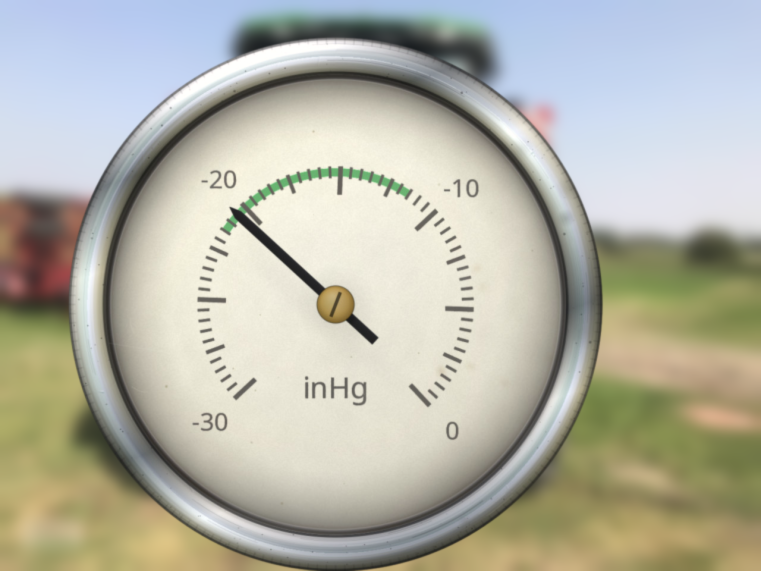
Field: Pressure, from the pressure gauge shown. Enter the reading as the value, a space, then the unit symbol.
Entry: -20.5 inHg
